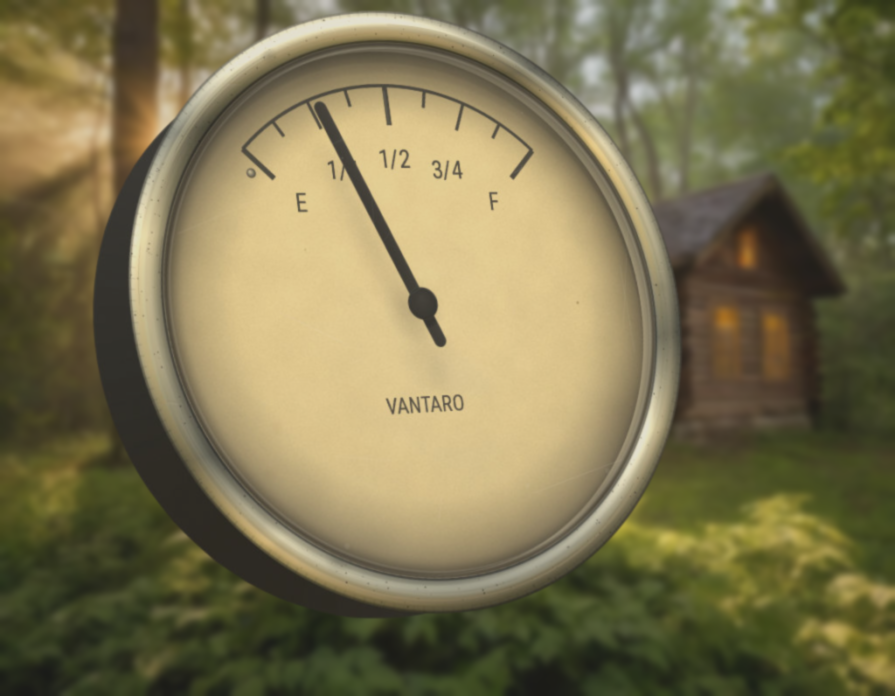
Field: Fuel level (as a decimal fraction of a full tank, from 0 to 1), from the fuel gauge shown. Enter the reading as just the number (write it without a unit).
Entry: 0.25
